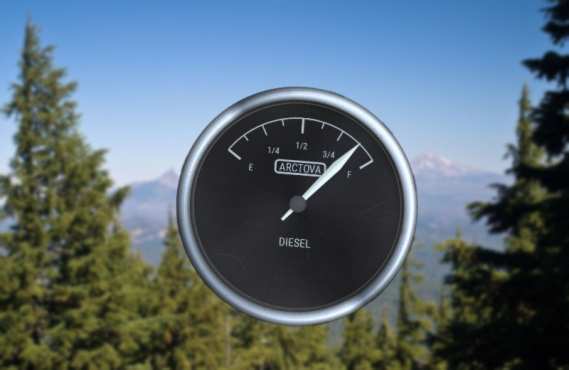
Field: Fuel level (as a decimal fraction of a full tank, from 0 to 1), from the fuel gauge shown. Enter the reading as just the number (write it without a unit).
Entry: 0.875
